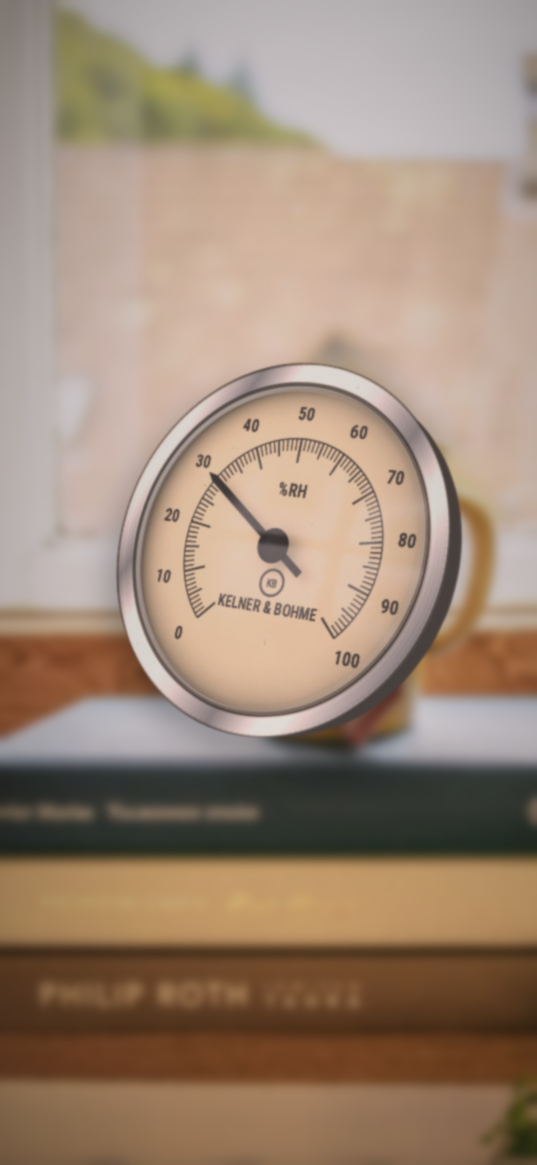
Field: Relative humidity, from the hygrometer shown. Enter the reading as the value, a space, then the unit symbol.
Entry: 30 %
